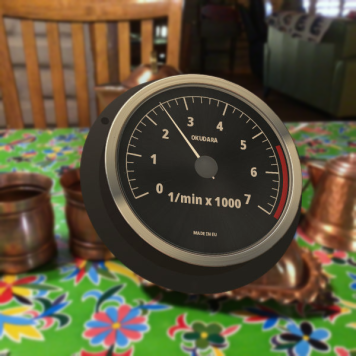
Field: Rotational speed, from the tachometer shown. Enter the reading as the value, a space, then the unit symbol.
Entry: 2400 rpm
